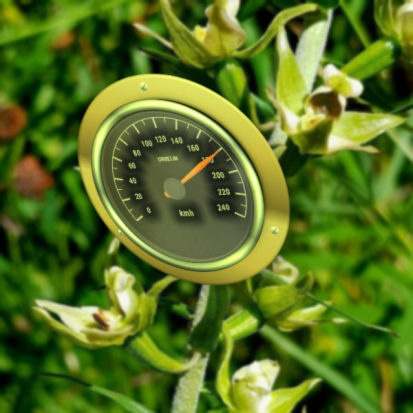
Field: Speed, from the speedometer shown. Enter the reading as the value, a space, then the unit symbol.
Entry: 180 km/h
